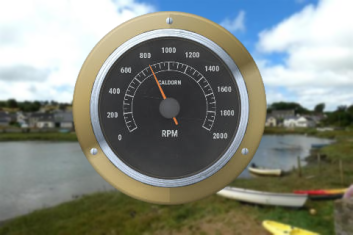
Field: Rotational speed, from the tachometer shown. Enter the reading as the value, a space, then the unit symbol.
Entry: 800 rpm
